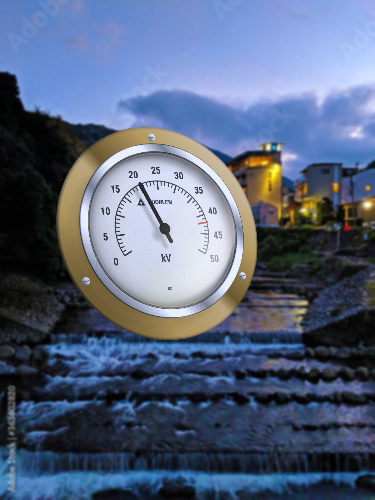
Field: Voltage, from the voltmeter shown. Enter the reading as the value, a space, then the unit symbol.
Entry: 20 kV
